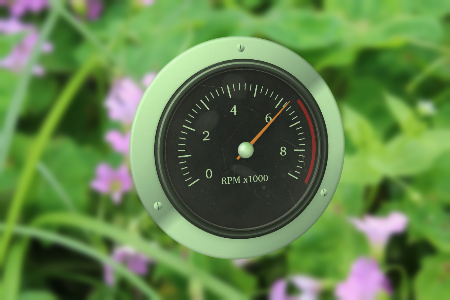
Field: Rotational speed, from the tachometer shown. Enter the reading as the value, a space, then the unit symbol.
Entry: 6200 rpm
